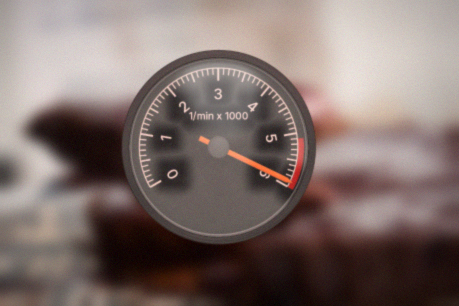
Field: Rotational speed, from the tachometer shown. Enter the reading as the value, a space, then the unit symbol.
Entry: 5900 rpm
